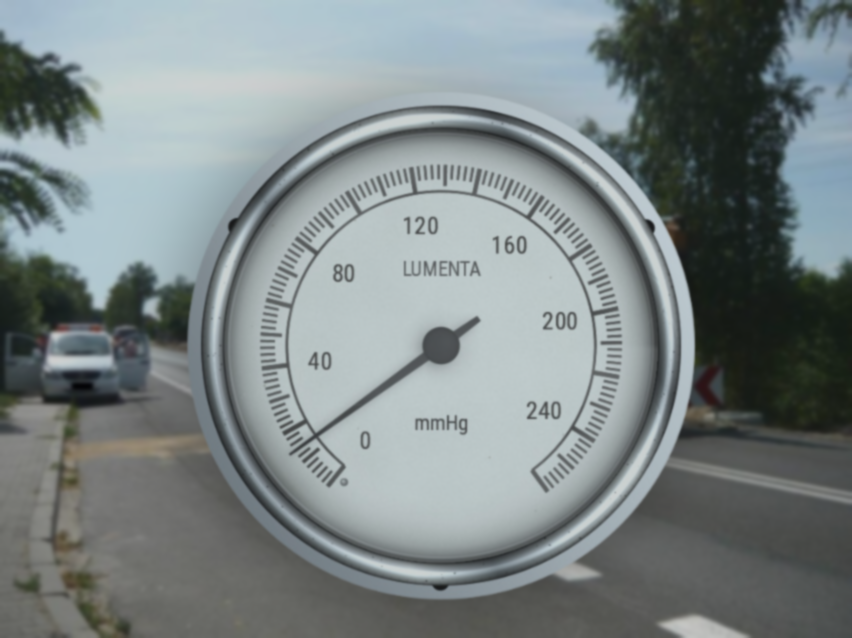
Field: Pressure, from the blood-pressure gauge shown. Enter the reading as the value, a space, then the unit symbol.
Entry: 14 mmHg
